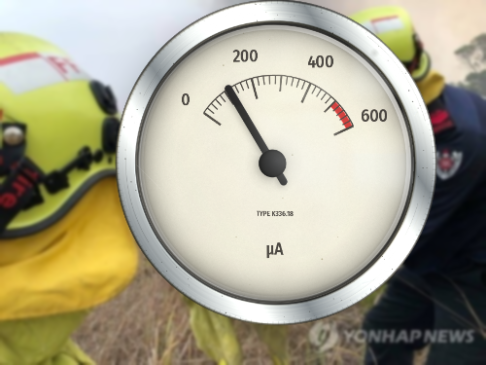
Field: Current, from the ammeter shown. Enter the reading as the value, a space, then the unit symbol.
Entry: 120 µA
